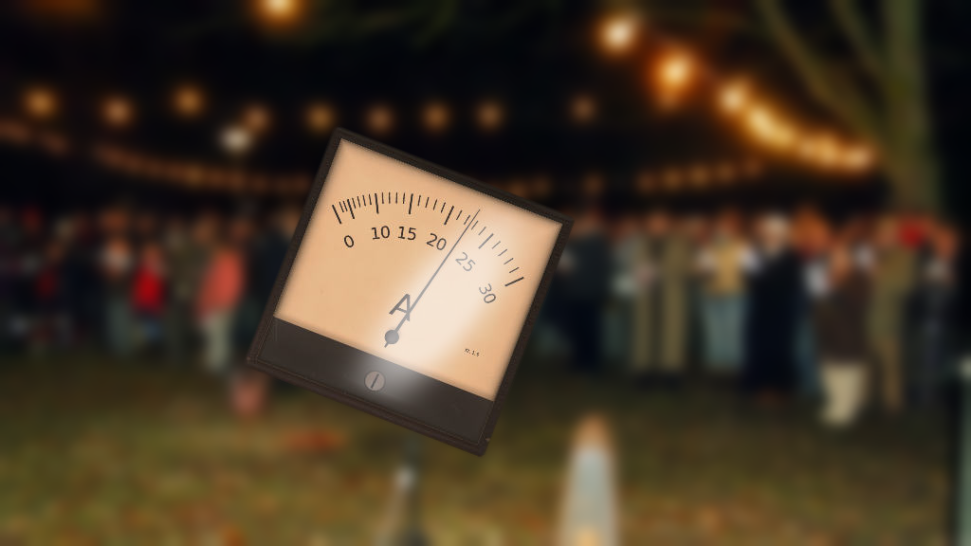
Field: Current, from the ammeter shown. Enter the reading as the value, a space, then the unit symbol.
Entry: 22.5 A
